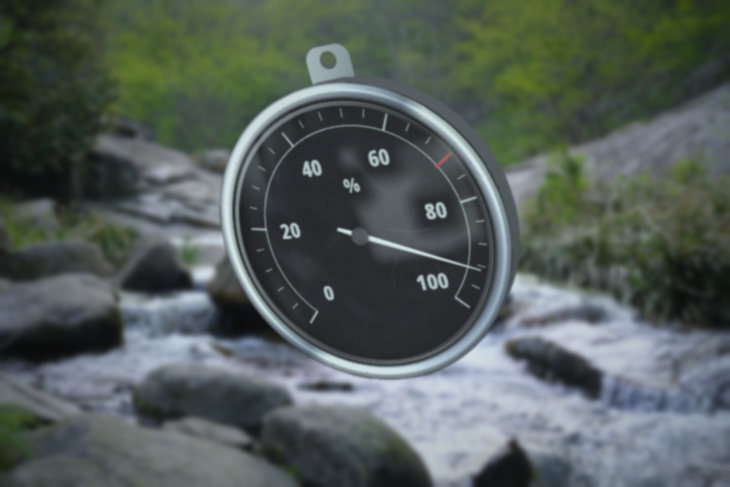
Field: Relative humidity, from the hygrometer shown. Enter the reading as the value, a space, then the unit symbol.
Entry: 92 %
